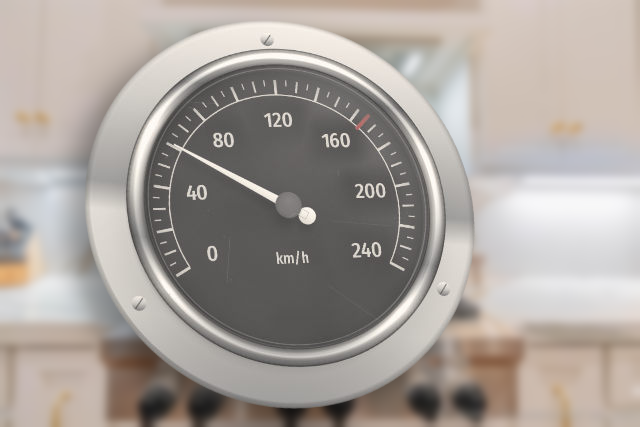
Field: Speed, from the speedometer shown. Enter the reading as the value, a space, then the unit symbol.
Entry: 60 km/h
